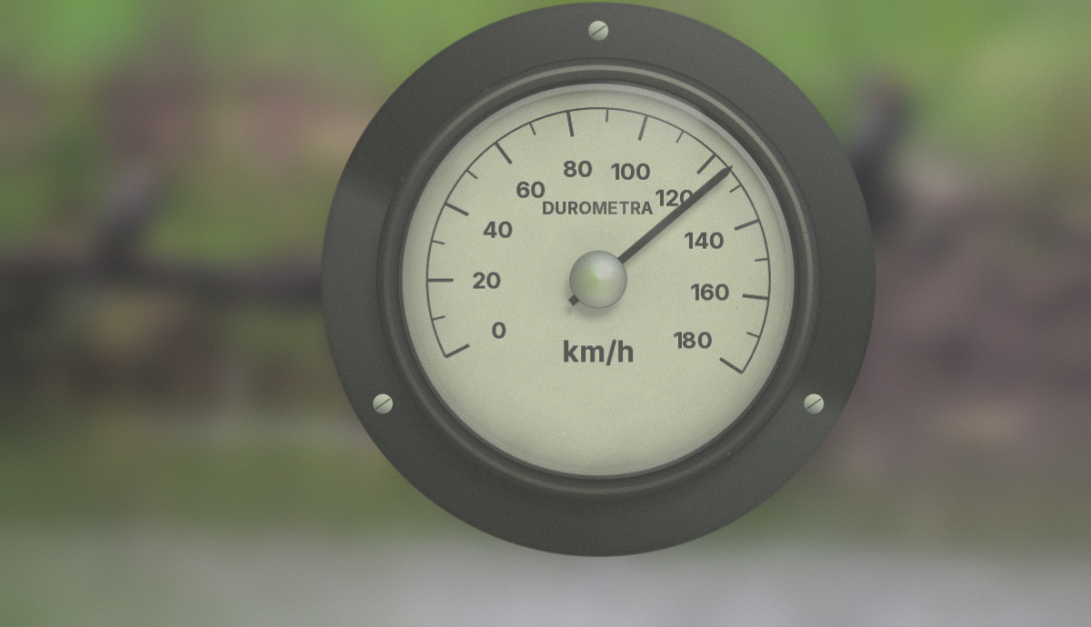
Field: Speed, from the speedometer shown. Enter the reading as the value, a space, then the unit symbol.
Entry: 125 km/h
